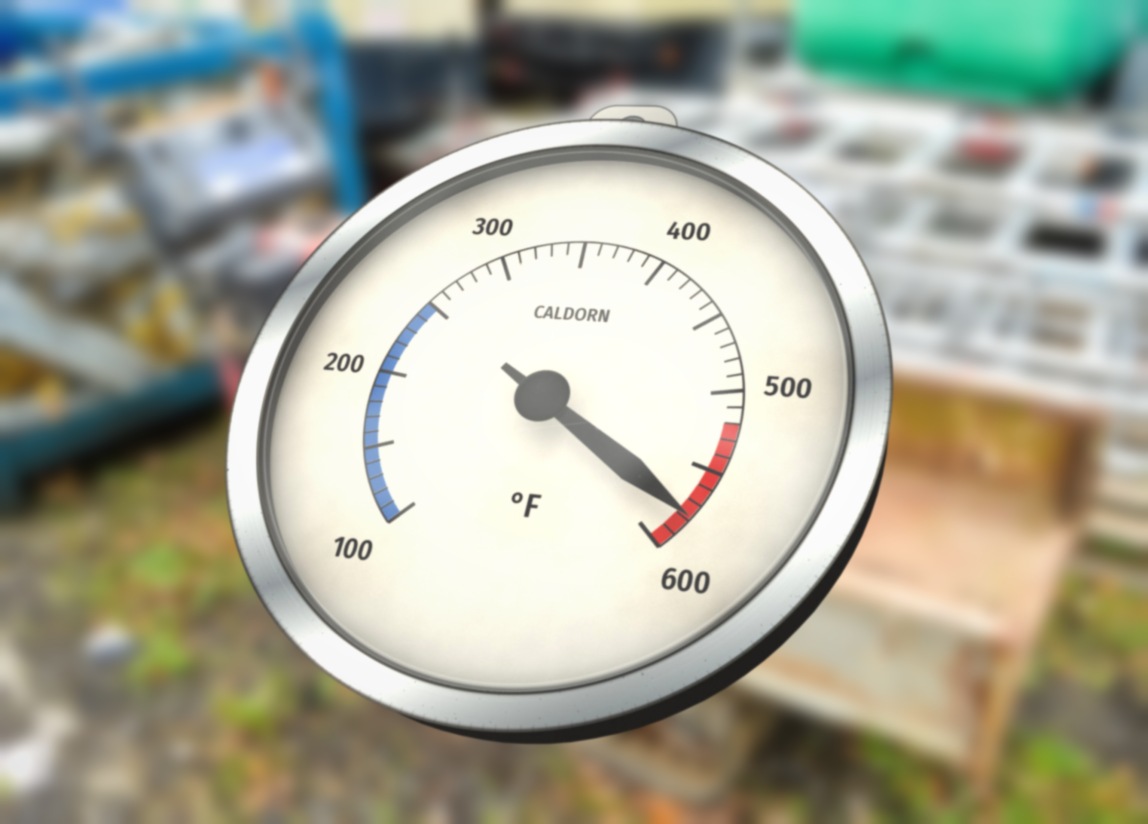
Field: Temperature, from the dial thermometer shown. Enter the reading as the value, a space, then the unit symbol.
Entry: 580 °F
